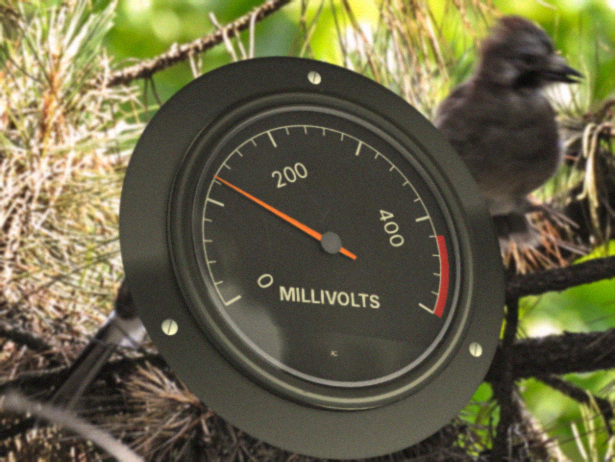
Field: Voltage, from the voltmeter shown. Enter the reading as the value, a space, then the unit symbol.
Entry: 120 mV
